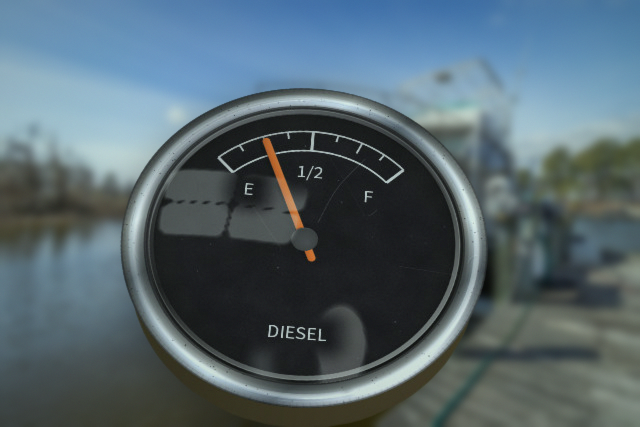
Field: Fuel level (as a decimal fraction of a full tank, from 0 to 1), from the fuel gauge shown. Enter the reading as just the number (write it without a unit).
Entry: 0.25
